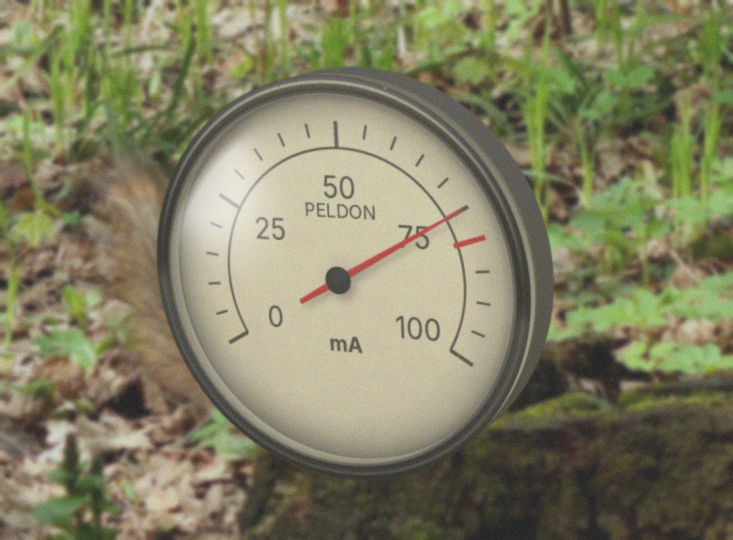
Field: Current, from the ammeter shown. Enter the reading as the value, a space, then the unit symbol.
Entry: 75 mA
